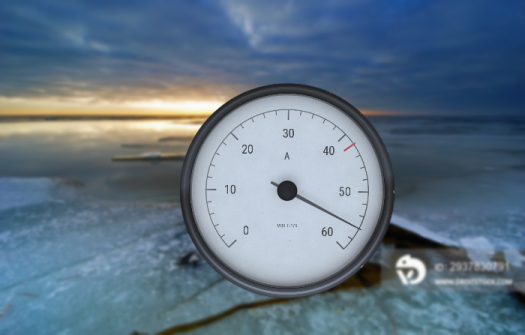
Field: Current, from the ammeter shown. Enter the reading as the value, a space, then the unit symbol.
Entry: 56 A
